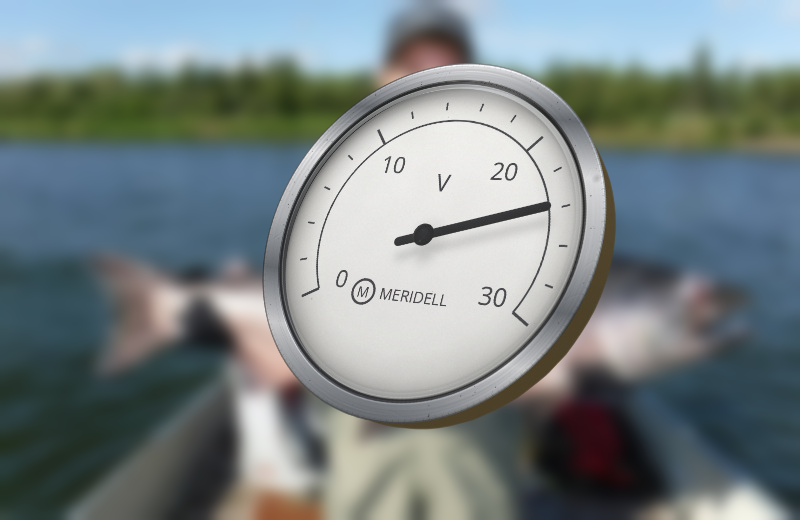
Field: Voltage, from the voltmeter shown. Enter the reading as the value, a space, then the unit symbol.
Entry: 24 V
